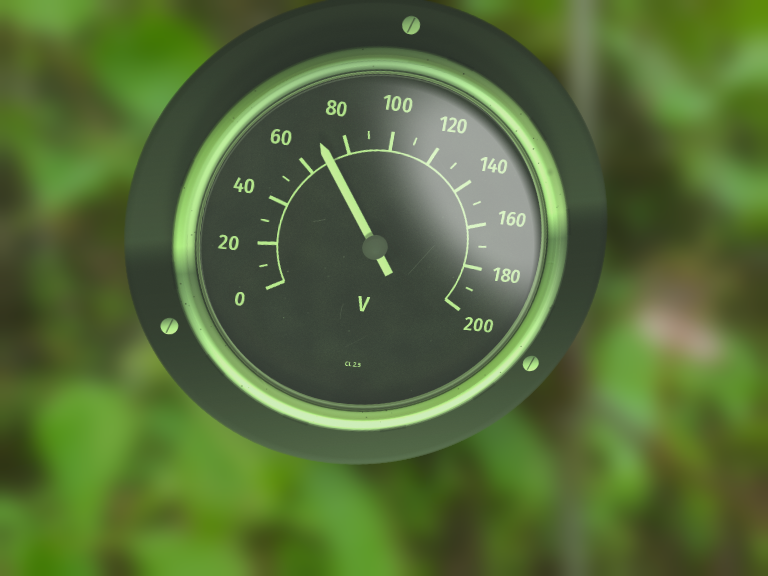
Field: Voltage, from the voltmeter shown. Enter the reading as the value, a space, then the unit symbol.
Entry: 70 V
